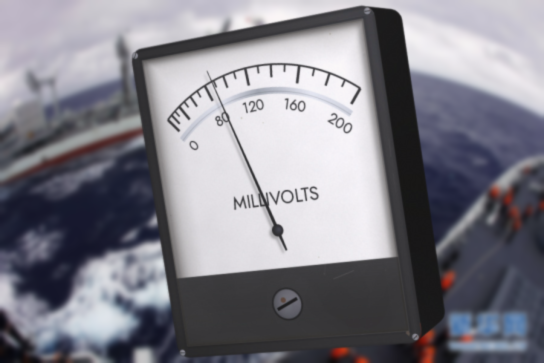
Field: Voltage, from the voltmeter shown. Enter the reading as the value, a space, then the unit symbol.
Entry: 90 mV
